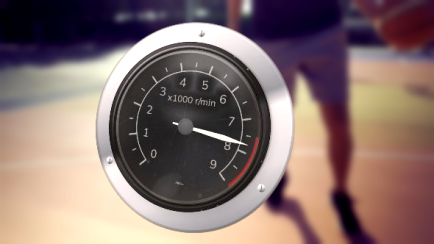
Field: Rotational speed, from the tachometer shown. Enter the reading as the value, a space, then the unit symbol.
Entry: 7750 rpm
